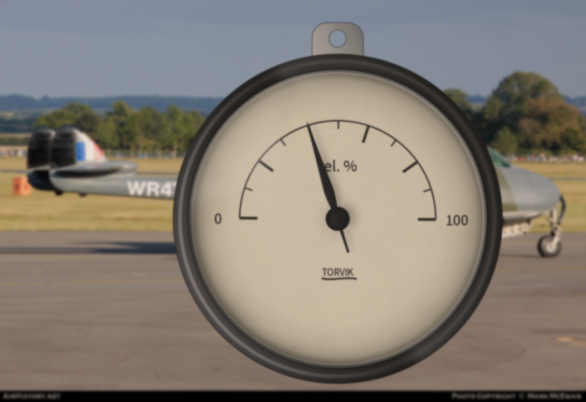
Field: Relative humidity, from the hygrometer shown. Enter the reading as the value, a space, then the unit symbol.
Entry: 40 %
